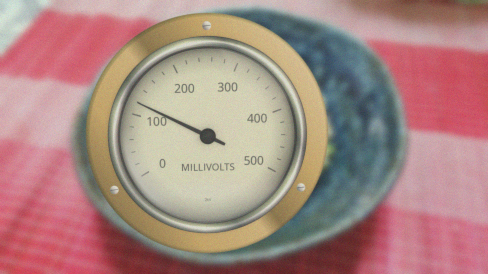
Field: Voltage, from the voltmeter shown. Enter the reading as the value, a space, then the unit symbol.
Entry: 120 mV
